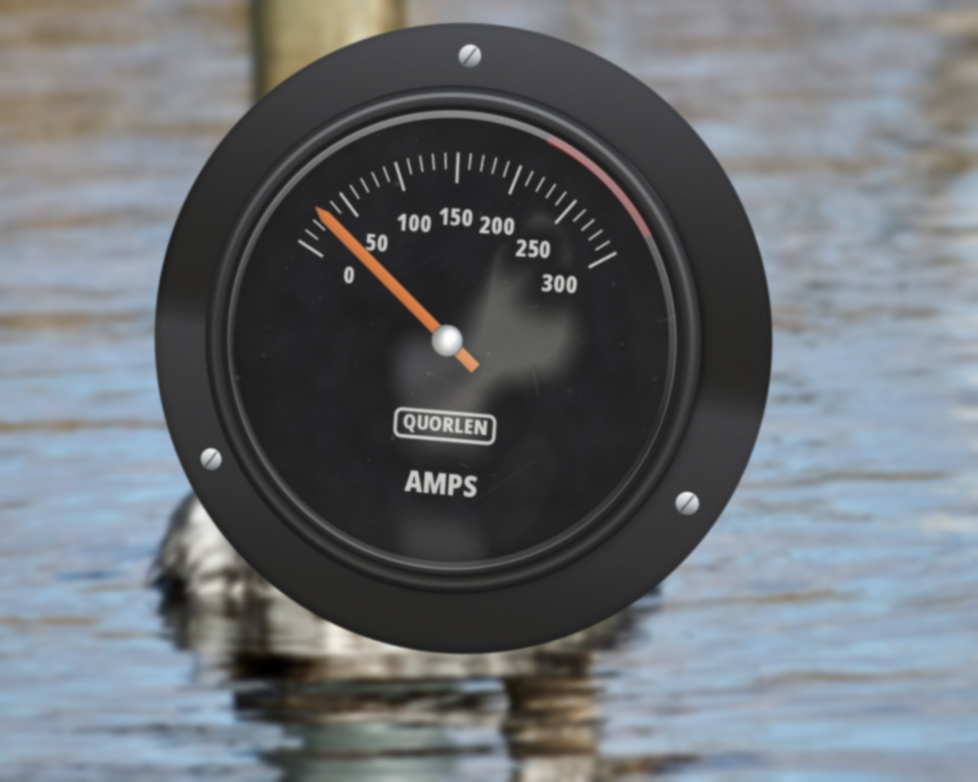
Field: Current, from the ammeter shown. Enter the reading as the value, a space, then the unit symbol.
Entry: 30 A
